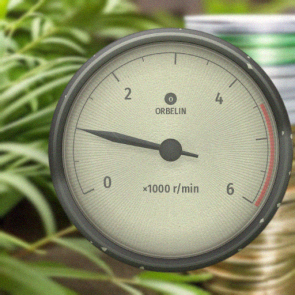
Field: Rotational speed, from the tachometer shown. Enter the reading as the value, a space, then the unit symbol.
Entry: 1000 rpm
